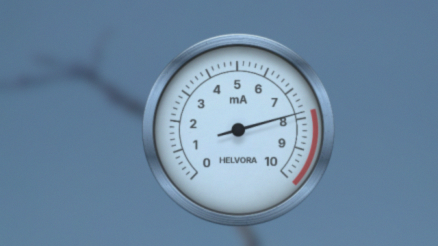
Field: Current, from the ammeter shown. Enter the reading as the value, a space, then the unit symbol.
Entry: 7.8 mA
